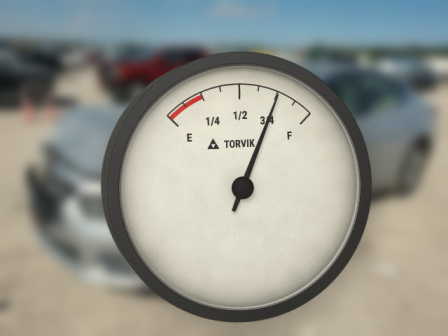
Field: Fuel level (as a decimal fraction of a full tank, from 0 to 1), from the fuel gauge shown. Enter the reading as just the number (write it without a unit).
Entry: 0.75
